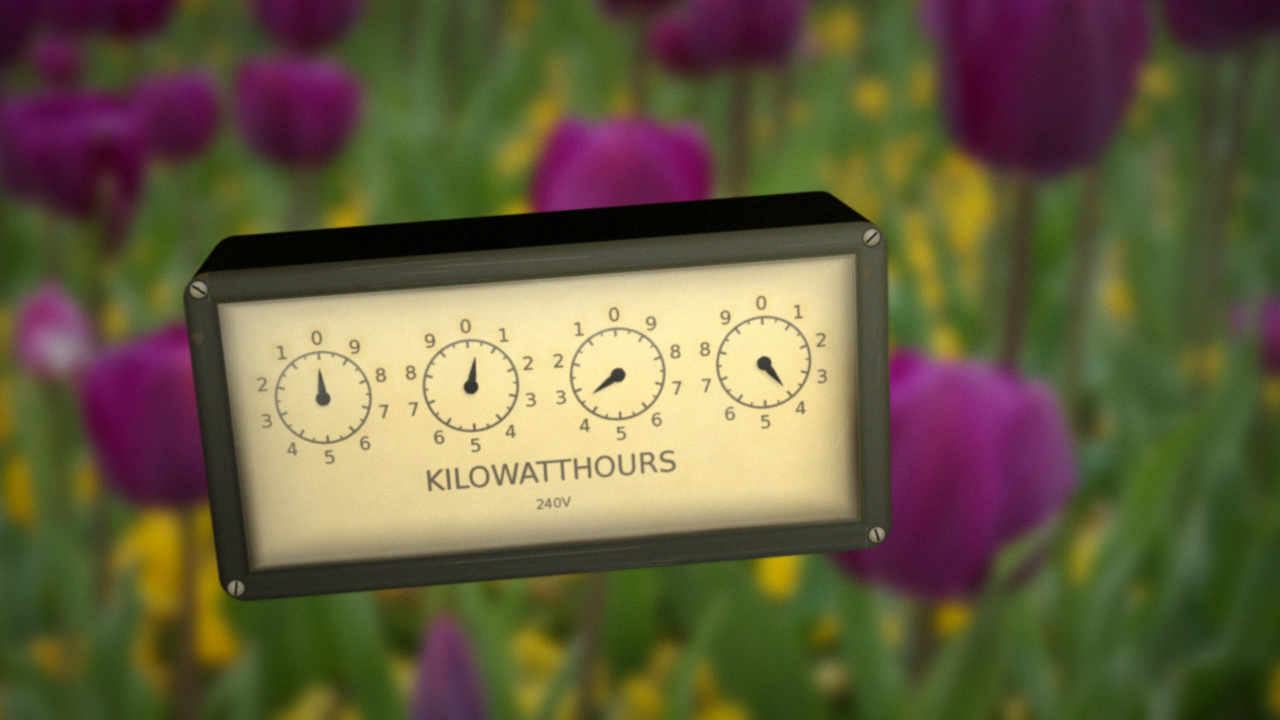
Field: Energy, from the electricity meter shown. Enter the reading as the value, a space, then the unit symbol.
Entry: 34 kWh
